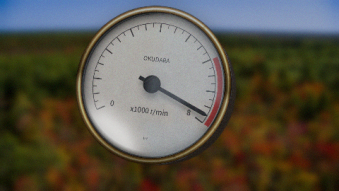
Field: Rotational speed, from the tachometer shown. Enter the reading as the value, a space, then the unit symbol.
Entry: 7750 rpm
